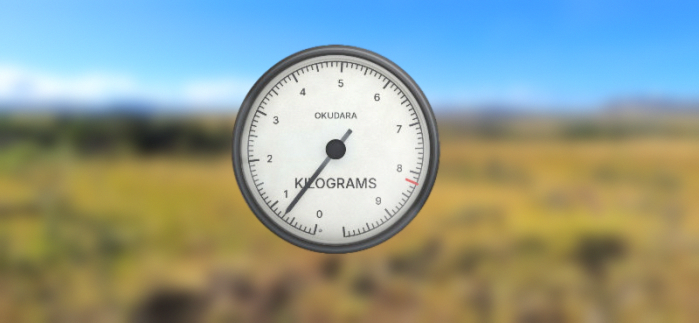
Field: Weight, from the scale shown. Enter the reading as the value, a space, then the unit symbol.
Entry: 0.7 kg
